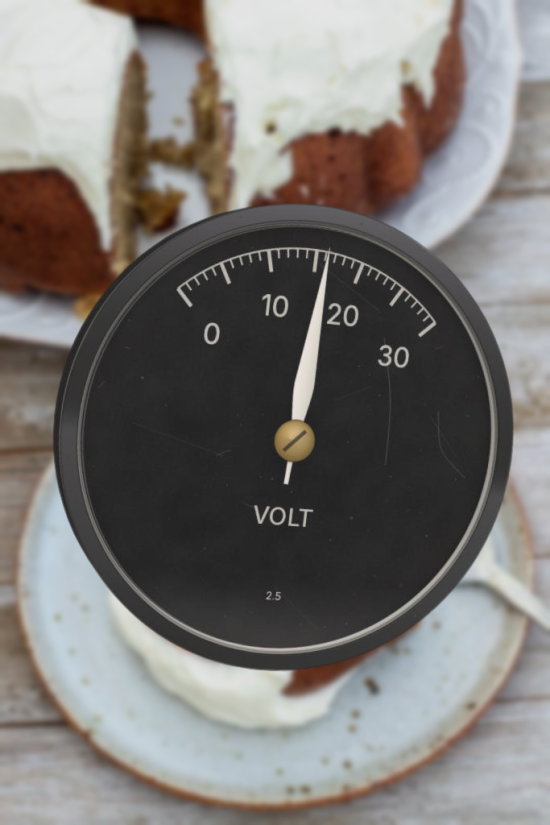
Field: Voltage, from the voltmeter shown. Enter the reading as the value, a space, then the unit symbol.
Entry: 16 V
